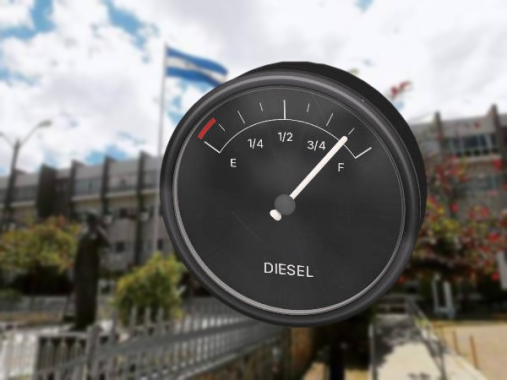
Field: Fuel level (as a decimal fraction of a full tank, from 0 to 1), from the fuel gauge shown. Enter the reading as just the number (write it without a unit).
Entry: 0.875
